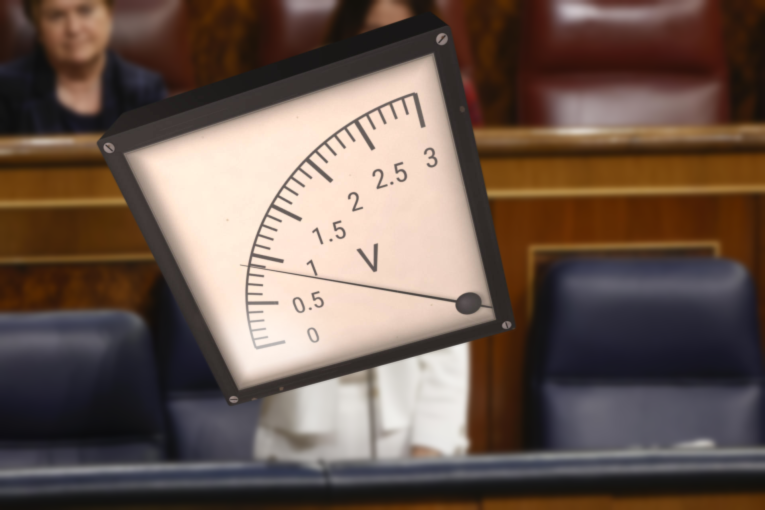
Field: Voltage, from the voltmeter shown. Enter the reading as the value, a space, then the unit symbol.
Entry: 0.9 V
